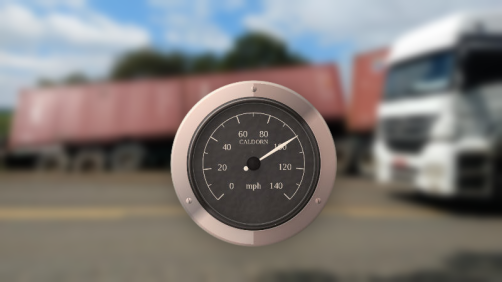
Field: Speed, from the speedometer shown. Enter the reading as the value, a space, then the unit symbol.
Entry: 100 mph
